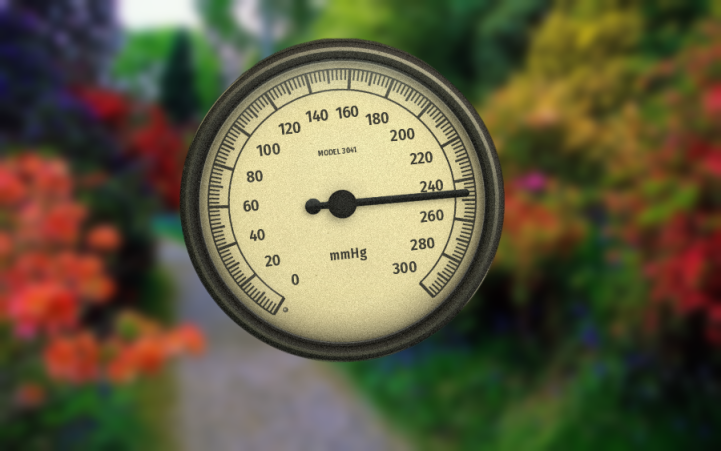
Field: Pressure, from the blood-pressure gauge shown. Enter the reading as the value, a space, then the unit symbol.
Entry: 246 mmHg
